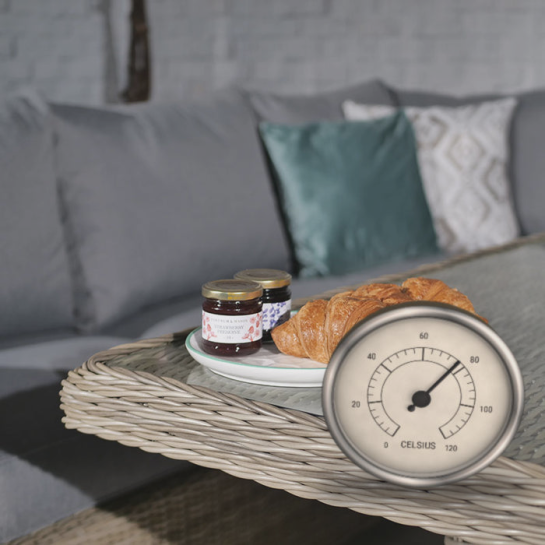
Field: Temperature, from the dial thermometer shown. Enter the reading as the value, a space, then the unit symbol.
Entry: 76 °C
